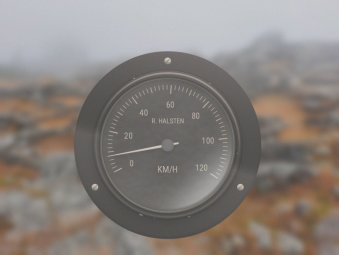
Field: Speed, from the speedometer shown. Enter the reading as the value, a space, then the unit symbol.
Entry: 8 km/h
